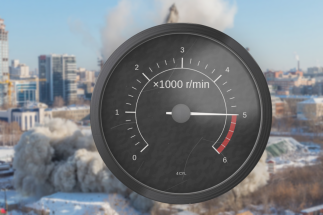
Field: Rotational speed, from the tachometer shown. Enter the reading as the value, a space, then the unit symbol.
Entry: 5000 rpm
